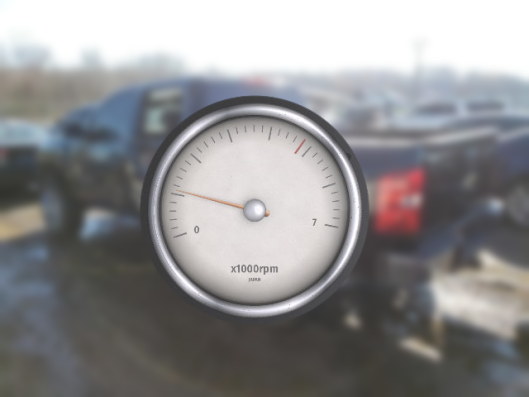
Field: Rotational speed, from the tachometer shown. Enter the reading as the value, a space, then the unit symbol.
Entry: 1100 rpm
